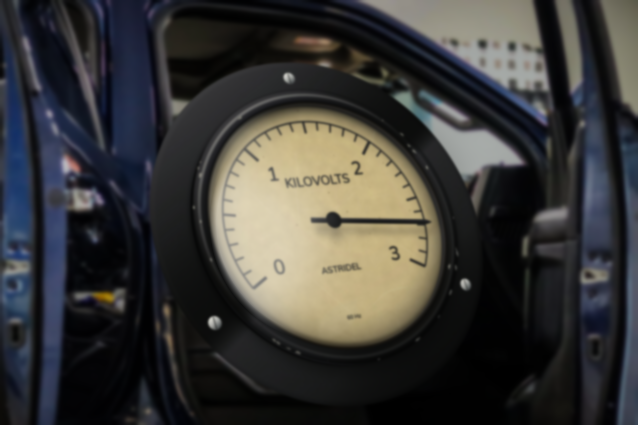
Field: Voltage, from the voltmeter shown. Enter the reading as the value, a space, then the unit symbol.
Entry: 2.7 kV
